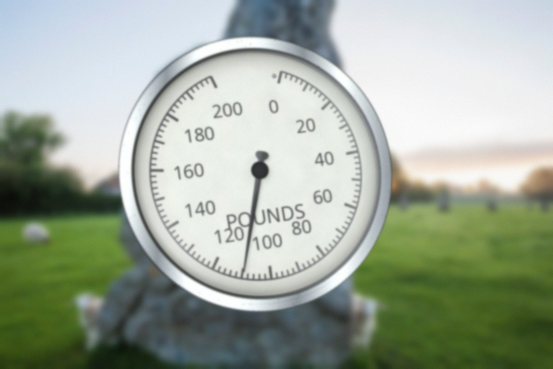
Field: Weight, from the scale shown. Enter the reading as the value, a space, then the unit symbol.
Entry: 110 lb
